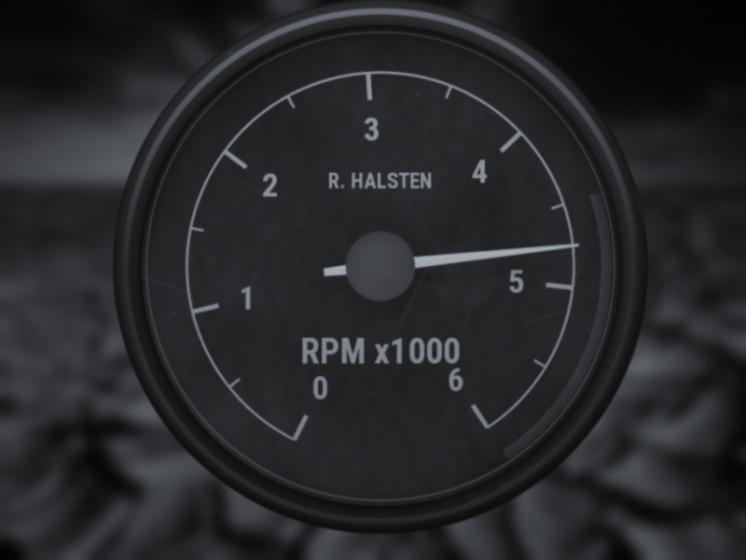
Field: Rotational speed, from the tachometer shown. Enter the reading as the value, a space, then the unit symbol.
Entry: 4750 rpm
